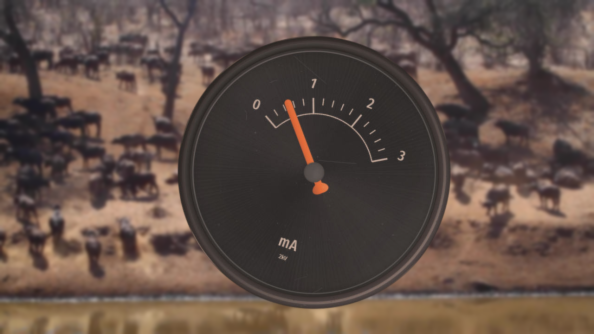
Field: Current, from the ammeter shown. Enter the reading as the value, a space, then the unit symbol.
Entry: 0.5 mA
